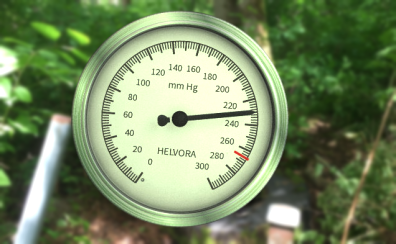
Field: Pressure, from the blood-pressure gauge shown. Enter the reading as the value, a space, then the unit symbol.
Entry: 230 mmHg
